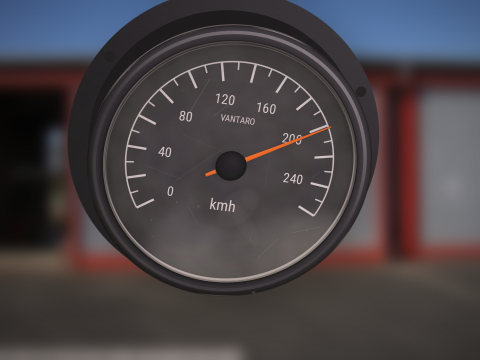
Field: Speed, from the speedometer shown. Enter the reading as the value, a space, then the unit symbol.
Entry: 200 km/h
